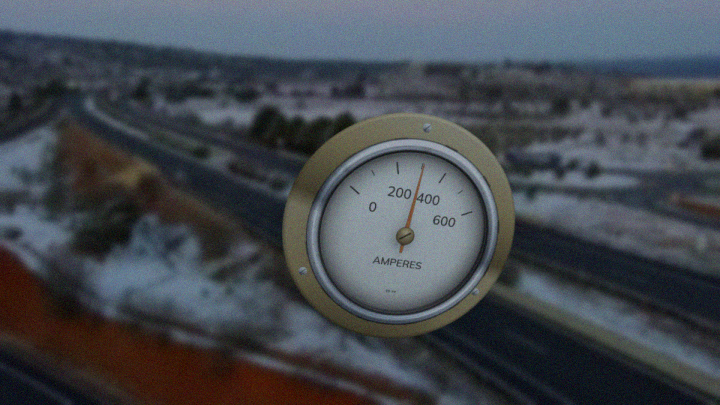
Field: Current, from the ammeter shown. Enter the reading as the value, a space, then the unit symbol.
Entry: 300 A
